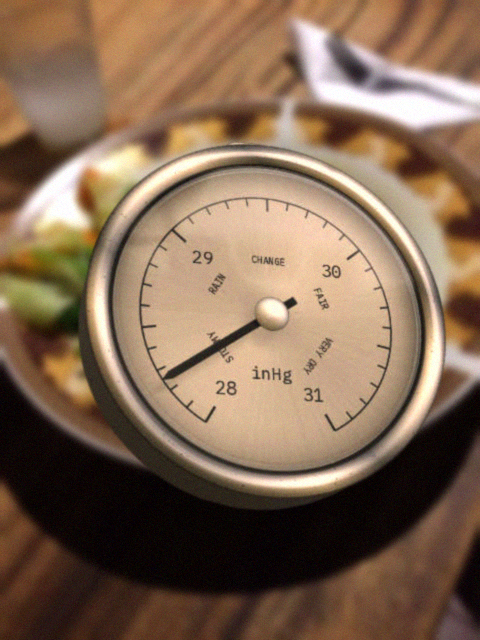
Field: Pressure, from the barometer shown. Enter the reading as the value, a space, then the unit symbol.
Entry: 28.25 inHg
